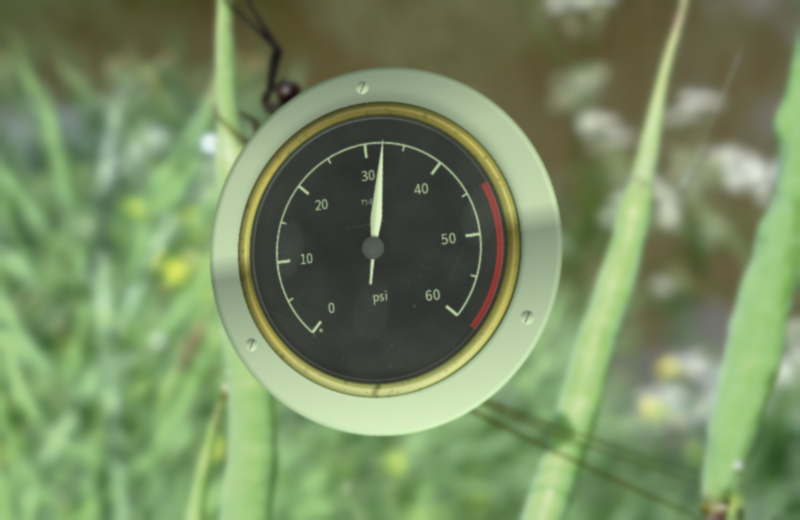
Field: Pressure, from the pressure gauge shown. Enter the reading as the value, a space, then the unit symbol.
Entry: 32.5 psi
